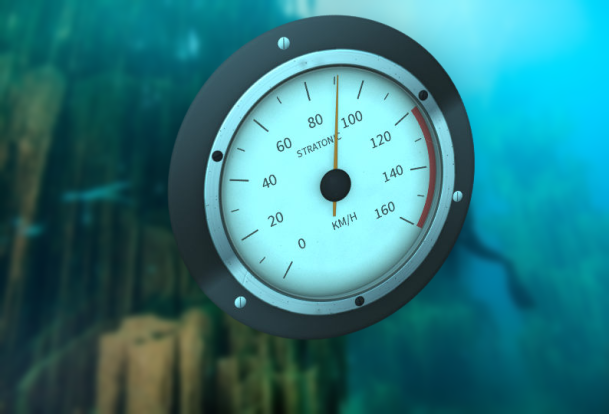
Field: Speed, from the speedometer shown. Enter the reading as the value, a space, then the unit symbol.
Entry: 90 km/h
